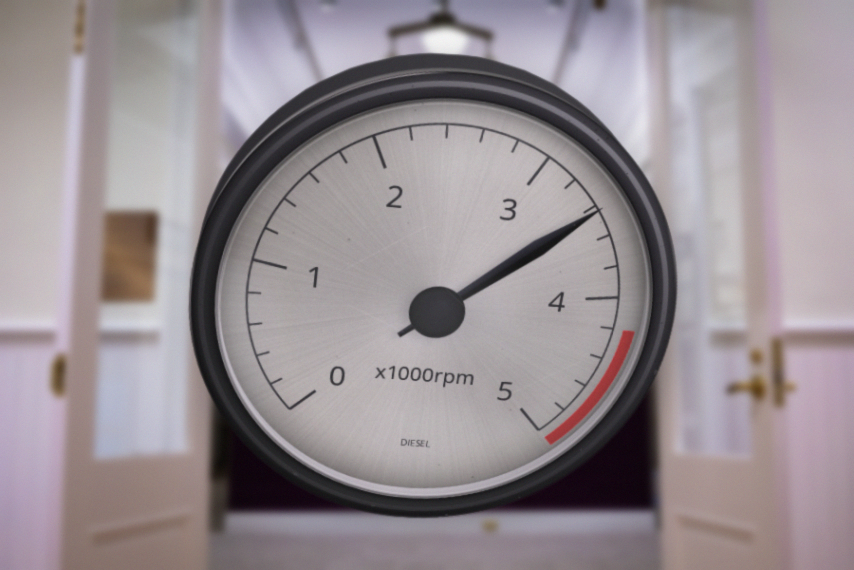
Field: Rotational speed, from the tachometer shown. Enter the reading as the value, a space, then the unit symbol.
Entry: 3400 rpm
